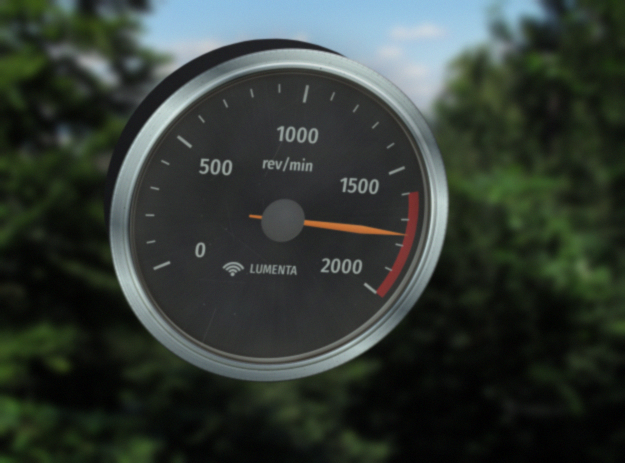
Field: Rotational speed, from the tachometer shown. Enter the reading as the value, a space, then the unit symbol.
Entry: 1750 rpm
